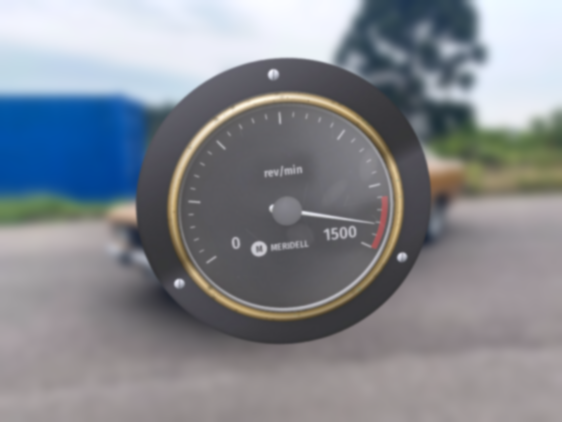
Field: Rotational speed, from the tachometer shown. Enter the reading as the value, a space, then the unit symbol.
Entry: 1400 rpm
